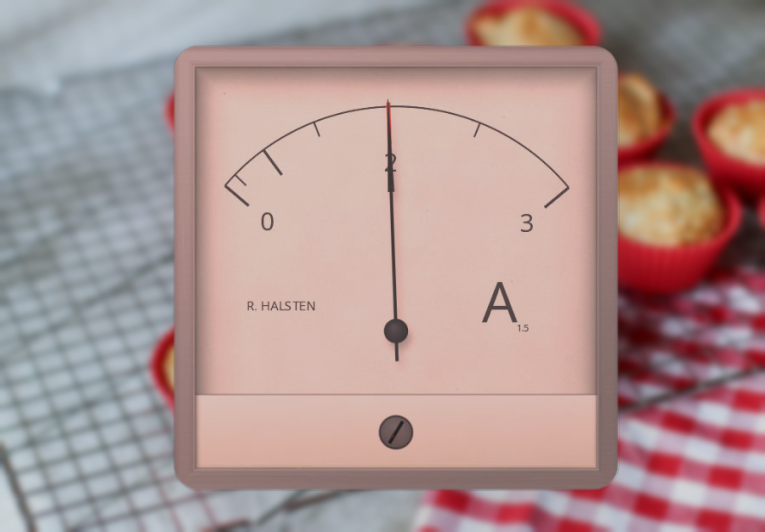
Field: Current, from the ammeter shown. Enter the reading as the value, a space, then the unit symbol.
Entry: 2 A
